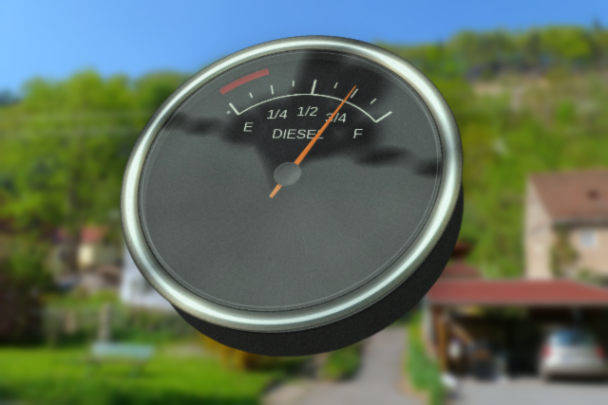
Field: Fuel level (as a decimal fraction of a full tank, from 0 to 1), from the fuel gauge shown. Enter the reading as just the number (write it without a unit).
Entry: 0.75
